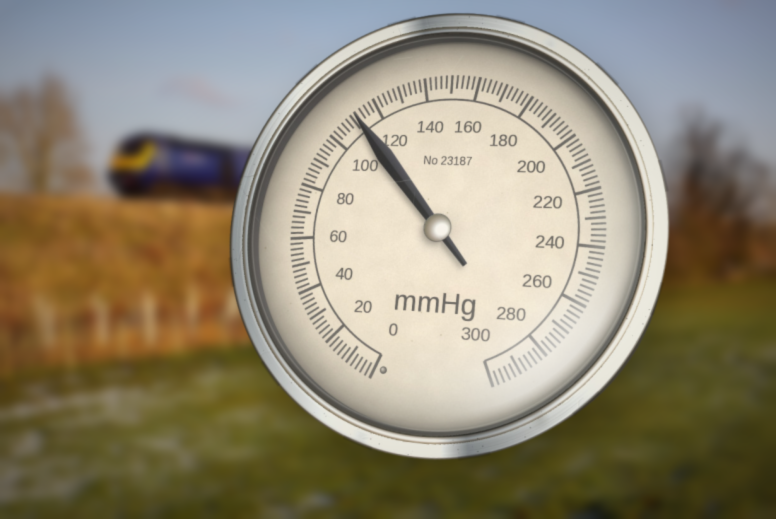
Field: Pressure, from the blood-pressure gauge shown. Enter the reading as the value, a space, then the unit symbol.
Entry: 112 mmHg
